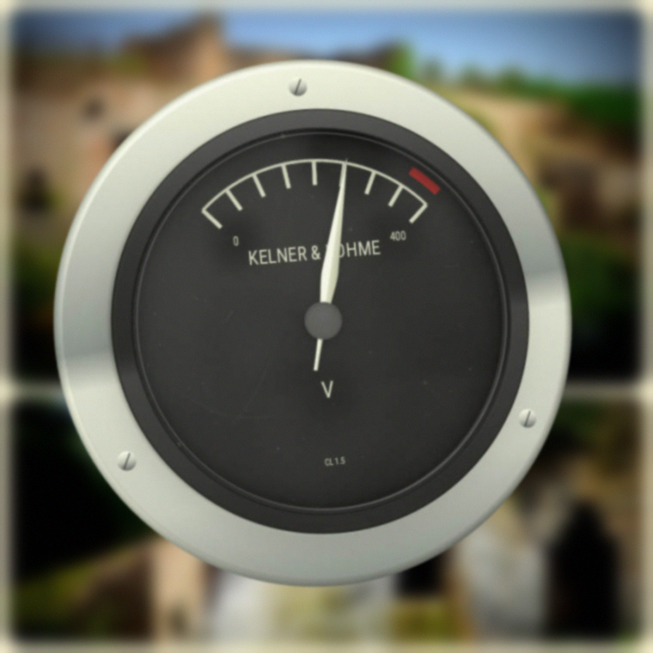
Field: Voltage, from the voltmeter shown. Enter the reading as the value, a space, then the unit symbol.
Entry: 250 V
